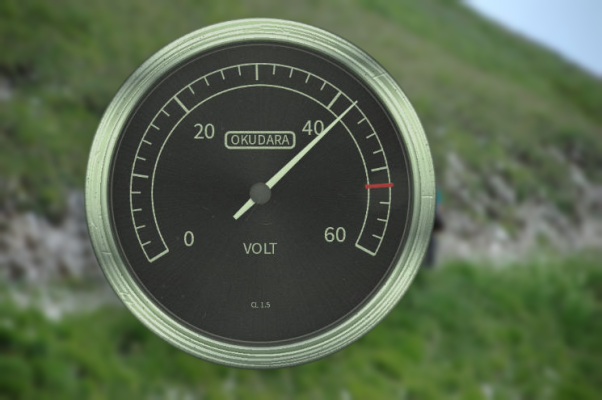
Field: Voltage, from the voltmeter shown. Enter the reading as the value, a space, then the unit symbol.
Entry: 42 V
